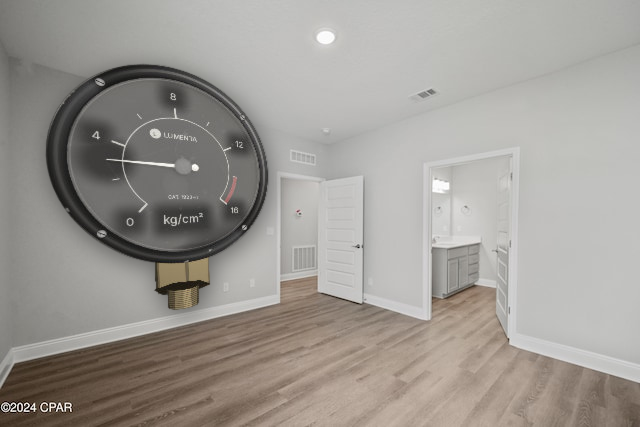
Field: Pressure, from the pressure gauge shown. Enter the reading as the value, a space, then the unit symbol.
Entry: 3 kg/cm²
